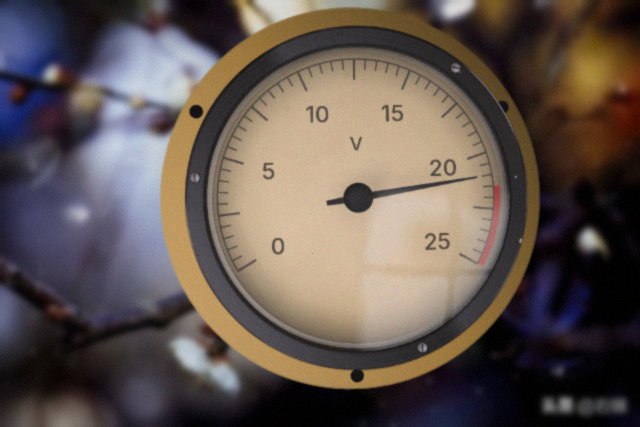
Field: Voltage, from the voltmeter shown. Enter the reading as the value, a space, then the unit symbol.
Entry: 21 V
